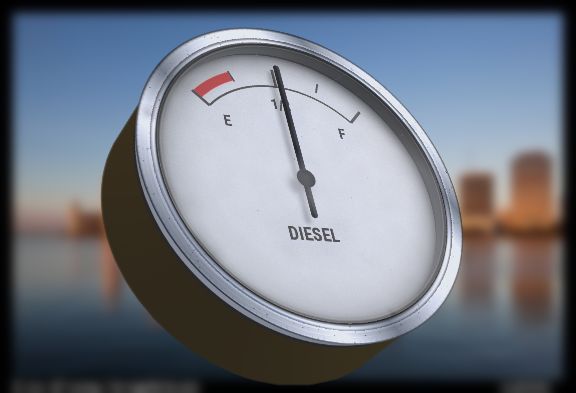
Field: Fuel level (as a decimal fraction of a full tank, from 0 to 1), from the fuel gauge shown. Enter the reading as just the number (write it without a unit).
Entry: 0.5
